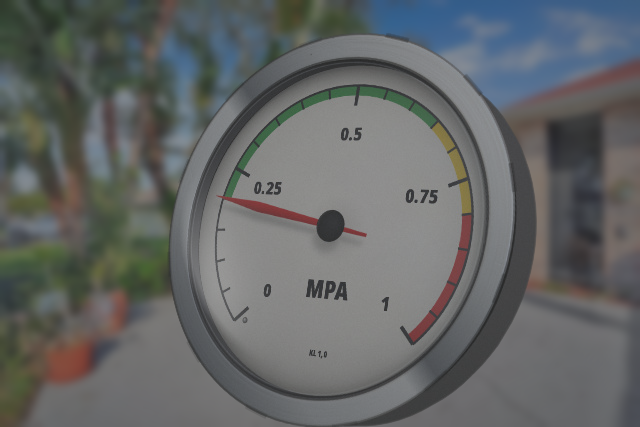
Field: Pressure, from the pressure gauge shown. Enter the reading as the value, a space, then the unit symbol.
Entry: 0.2 MPa
